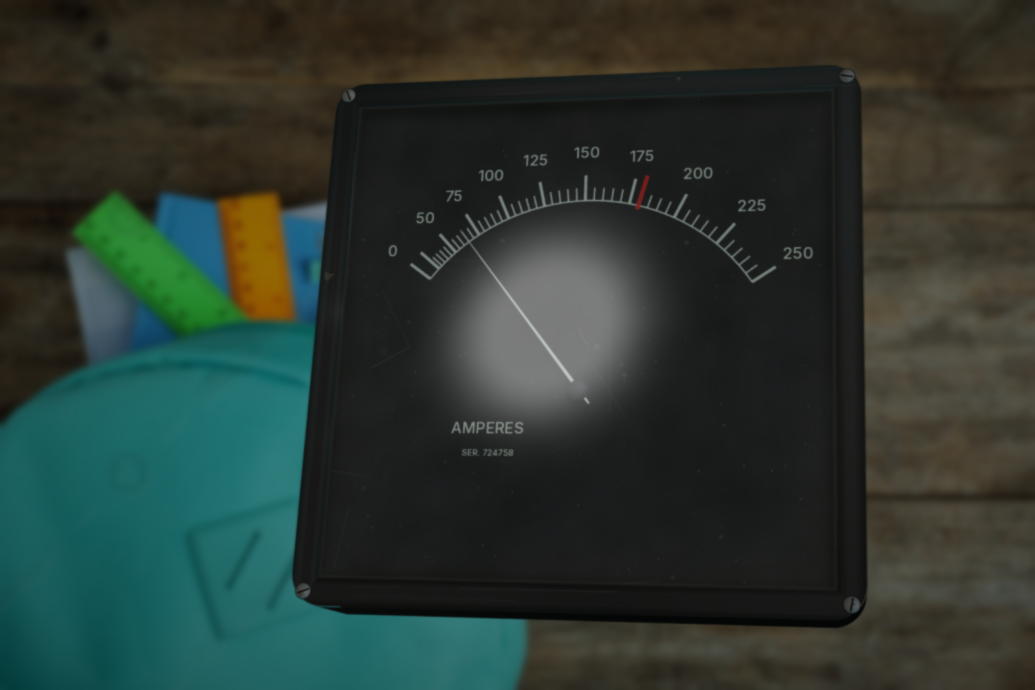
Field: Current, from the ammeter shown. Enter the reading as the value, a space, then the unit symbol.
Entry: 65 A
